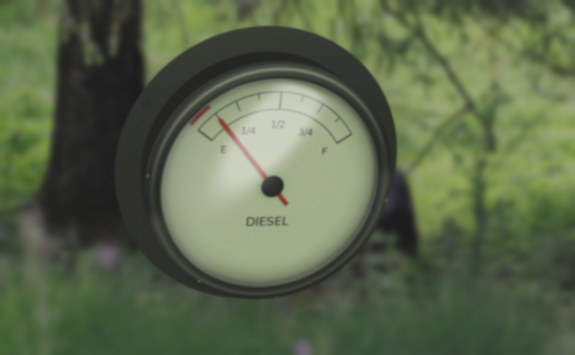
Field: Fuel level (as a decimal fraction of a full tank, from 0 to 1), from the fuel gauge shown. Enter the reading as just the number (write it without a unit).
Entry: 0.125
